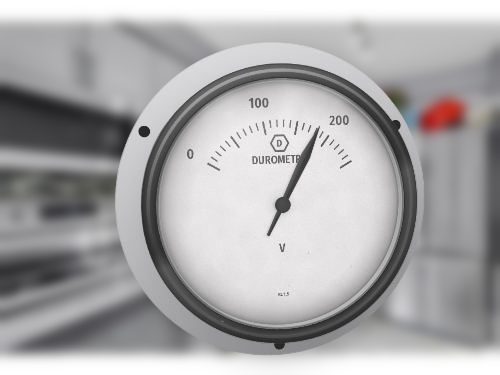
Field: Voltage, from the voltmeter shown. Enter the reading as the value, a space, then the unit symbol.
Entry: 180 V
